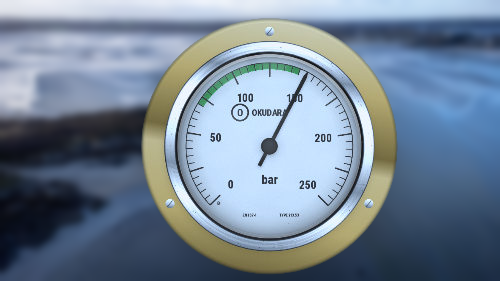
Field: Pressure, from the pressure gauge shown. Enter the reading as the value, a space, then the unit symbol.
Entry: 150 bar
